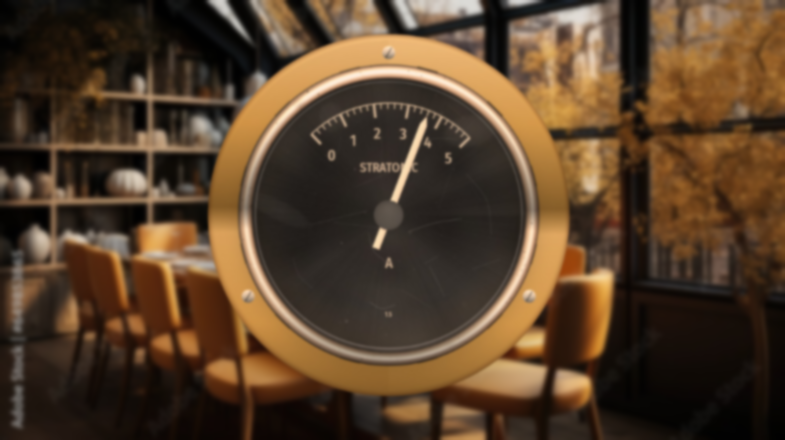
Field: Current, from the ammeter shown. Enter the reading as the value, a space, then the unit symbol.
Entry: 3.6 A
